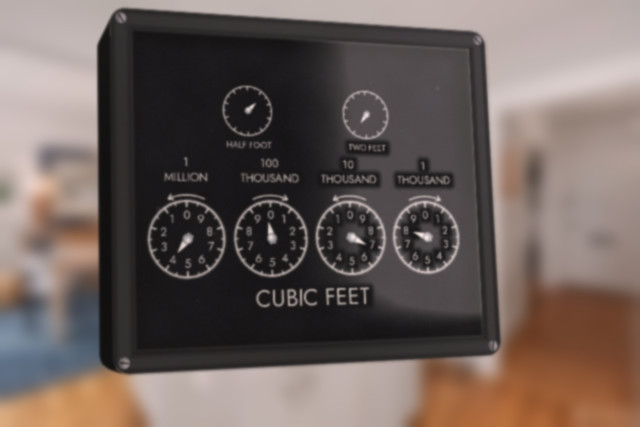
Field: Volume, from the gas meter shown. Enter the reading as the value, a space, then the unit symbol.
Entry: 396800 ft³
